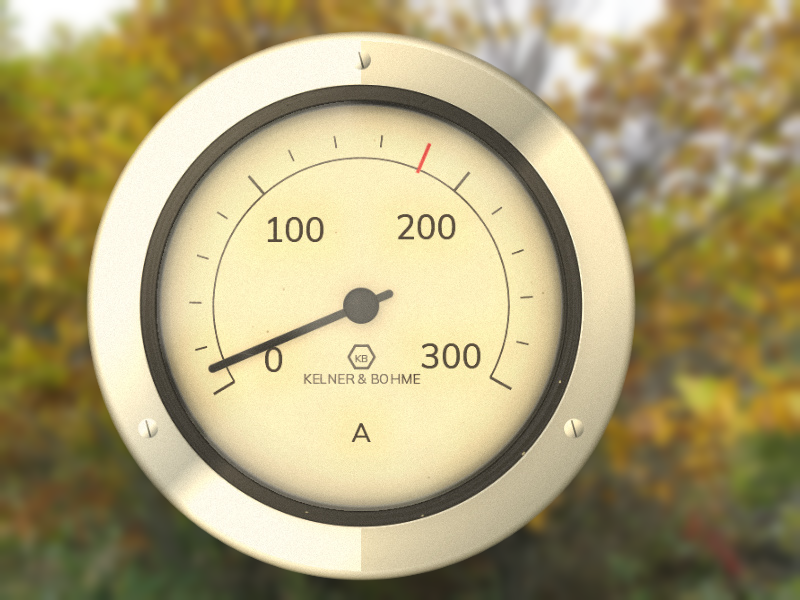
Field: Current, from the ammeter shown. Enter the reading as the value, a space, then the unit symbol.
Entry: 10 A
